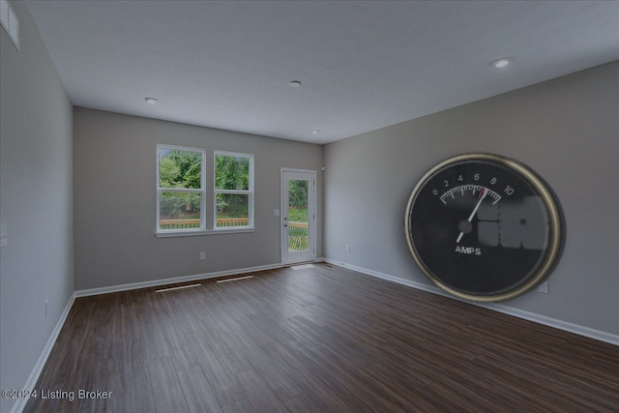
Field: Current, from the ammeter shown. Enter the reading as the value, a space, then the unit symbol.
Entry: 8 A
